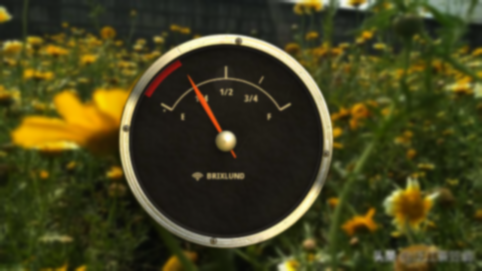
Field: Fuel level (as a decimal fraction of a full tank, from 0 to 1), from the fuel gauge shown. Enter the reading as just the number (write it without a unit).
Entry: 0.25
